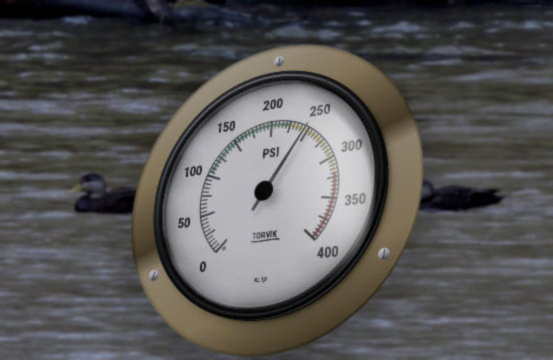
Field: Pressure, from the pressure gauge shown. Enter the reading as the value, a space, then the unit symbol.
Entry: 250 psi
